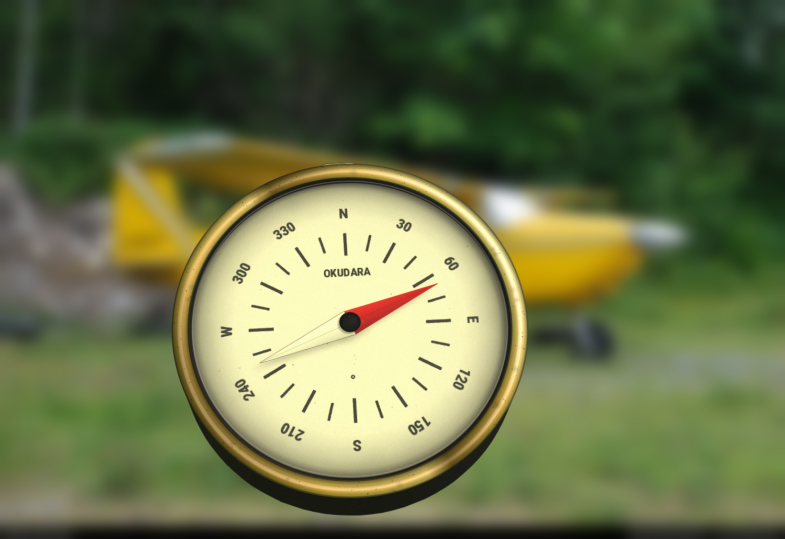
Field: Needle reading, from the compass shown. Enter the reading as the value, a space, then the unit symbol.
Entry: 67.5 °
